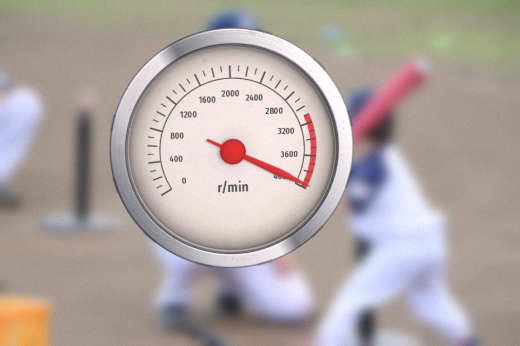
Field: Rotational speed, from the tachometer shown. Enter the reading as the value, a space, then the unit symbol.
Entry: 3950 rpm
